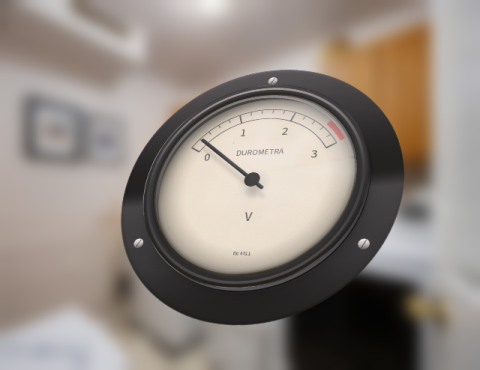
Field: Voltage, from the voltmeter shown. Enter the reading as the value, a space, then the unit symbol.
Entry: 0.2 V
